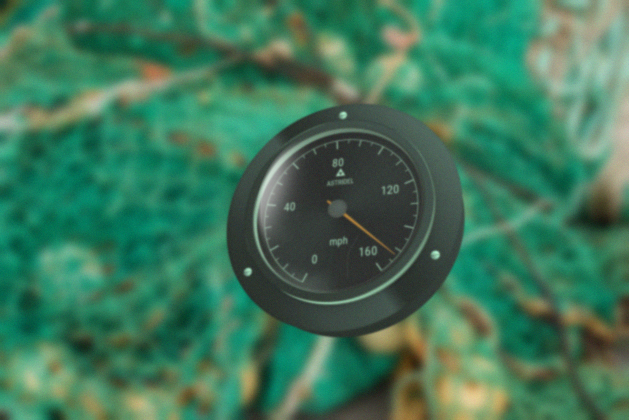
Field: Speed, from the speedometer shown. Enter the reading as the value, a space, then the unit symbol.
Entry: 152.5 mph
